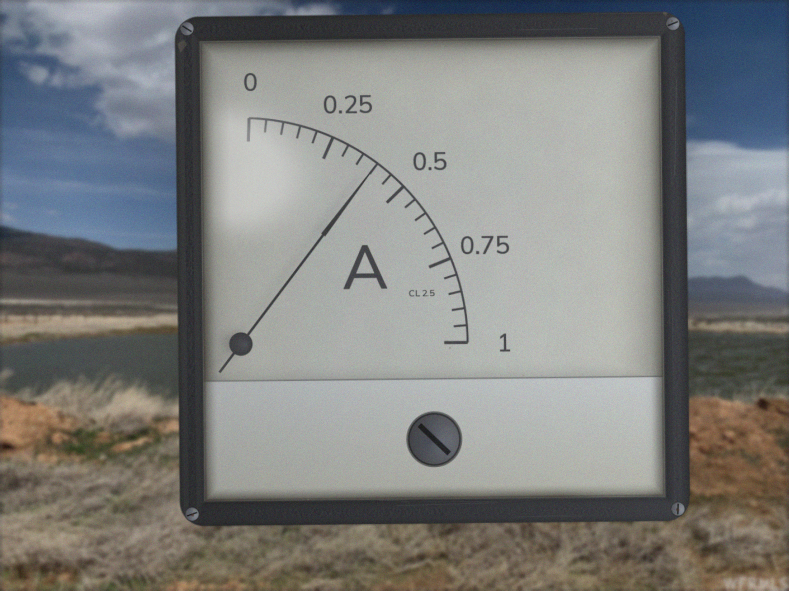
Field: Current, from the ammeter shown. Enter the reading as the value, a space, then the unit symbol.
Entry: 0.4 A
